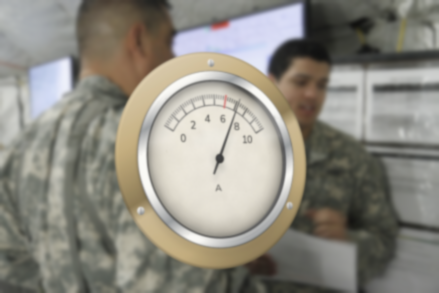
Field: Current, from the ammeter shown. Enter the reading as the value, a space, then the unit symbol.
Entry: 7 A
